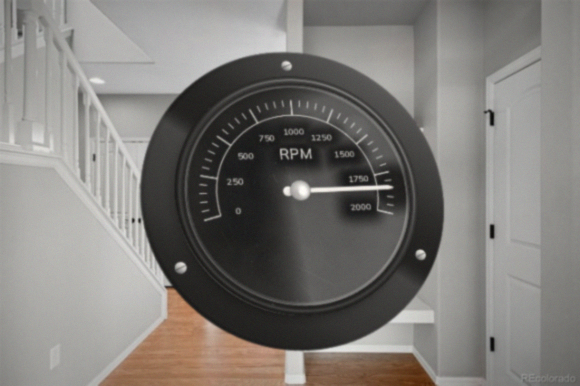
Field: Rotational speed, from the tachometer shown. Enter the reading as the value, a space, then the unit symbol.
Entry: 1850 rpm
